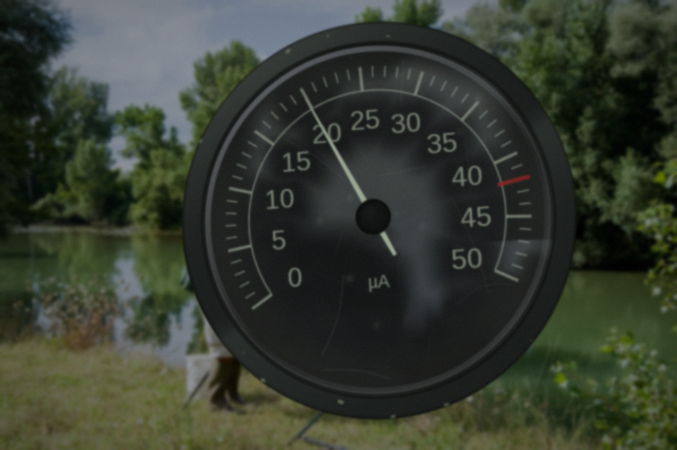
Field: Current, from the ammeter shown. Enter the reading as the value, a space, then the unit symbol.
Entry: 20 µA
